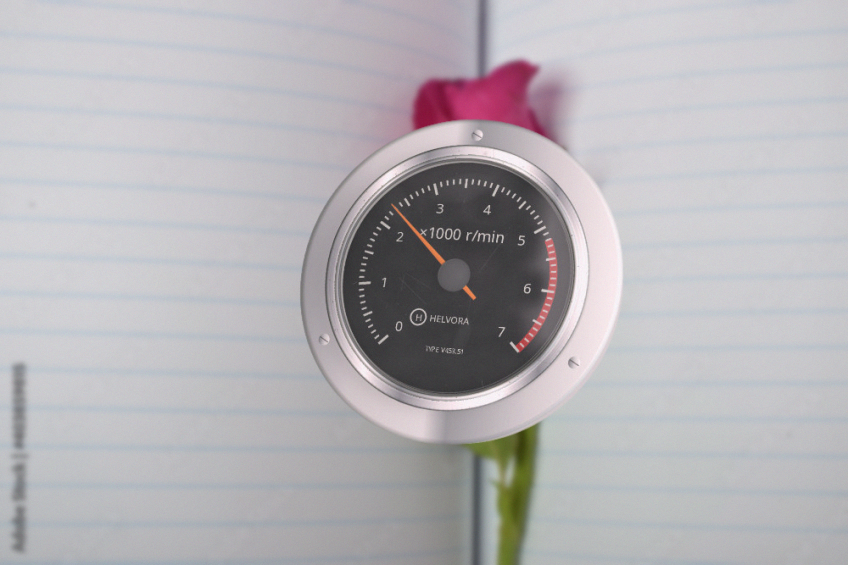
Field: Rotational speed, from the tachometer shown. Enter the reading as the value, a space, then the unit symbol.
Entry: 2300 rpm
